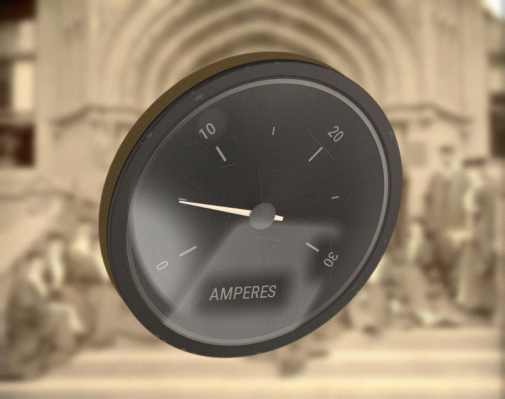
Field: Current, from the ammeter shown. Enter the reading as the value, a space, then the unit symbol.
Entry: 5 A
